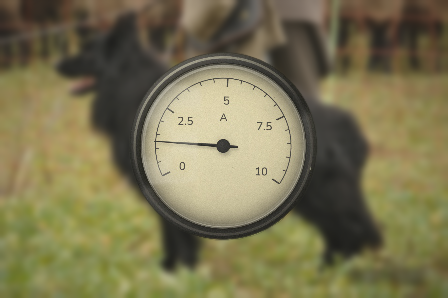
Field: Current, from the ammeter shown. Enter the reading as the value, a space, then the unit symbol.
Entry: 1.25 A
